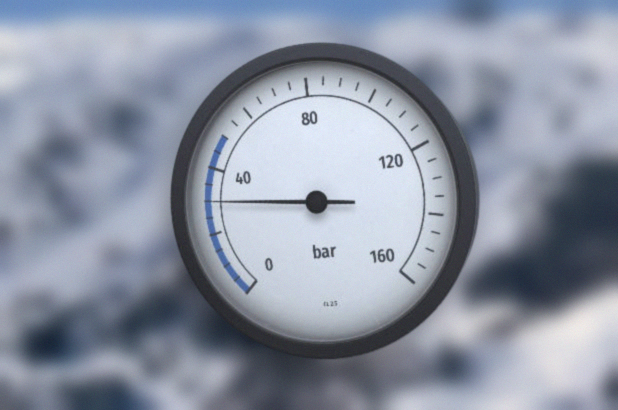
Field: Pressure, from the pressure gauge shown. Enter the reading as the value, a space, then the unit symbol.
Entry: 30 bar
